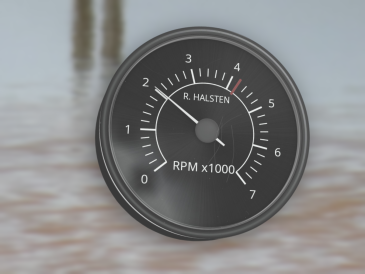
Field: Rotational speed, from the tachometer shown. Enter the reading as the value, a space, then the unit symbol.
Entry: 2000 rpm
